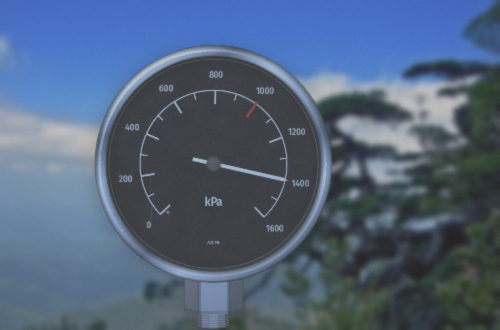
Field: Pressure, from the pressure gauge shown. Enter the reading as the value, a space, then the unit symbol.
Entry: 1400 kPa
